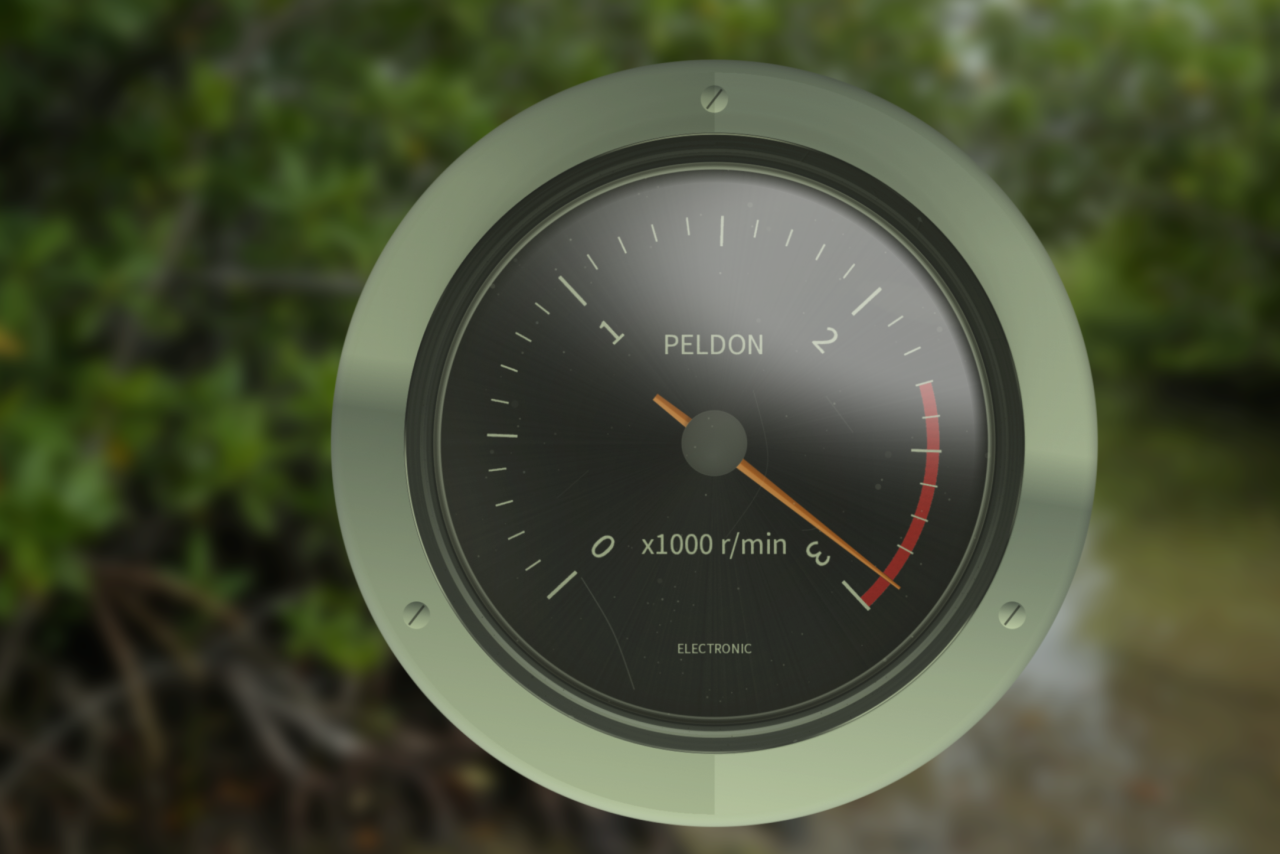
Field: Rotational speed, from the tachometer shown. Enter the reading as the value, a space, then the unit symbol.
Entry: 2900 rpm
